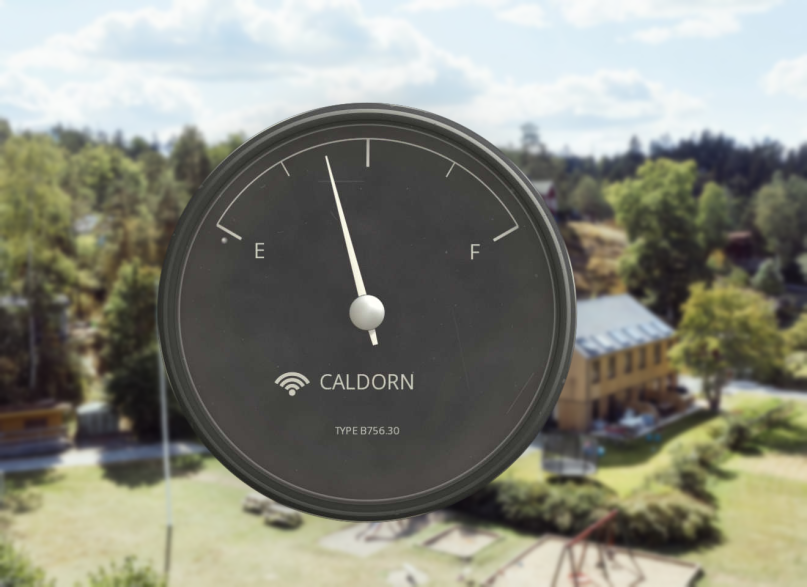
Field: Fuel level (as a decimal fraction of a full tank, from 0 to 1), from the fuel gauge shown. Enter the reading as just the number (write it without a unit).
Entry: 0.375
